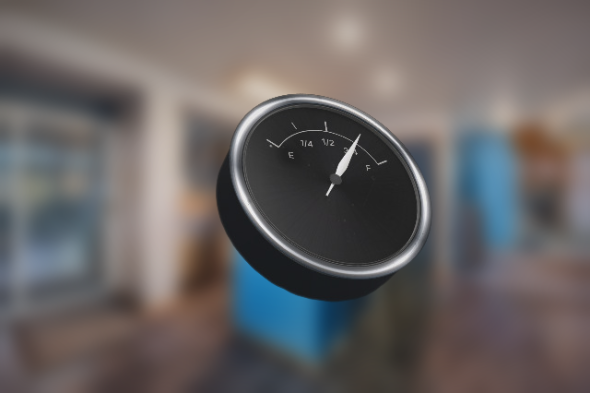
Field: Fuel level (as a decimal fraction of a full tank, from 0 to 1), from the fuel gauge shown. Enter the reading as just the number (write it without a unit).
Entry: 0.75
